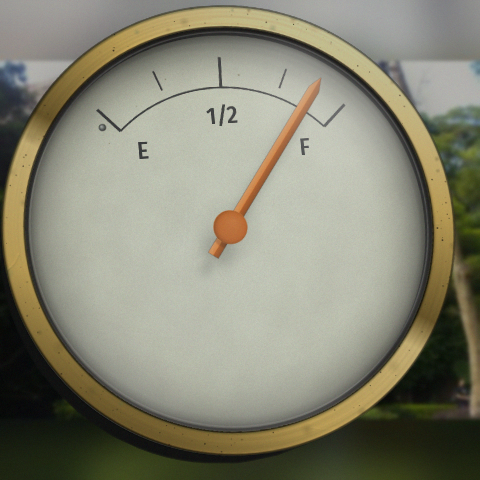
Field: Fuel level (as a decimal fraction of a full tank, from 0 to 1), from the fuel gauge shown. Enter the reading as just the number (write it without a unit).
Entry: 0.875
